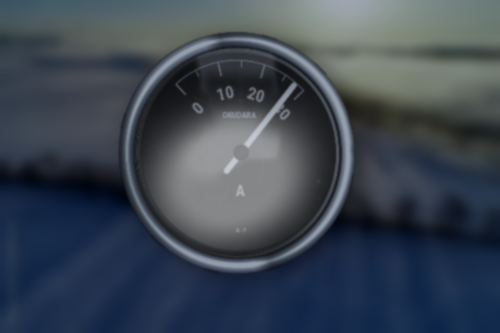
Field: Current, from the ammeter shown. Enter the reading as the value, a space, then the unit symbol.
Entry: 27.5 A
